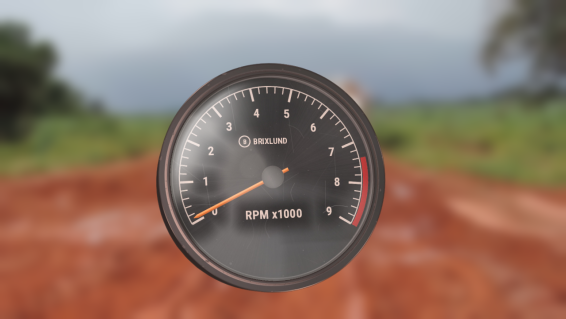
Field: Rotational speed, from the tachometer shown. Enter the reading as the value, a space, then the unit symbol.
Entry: 100 rpm
